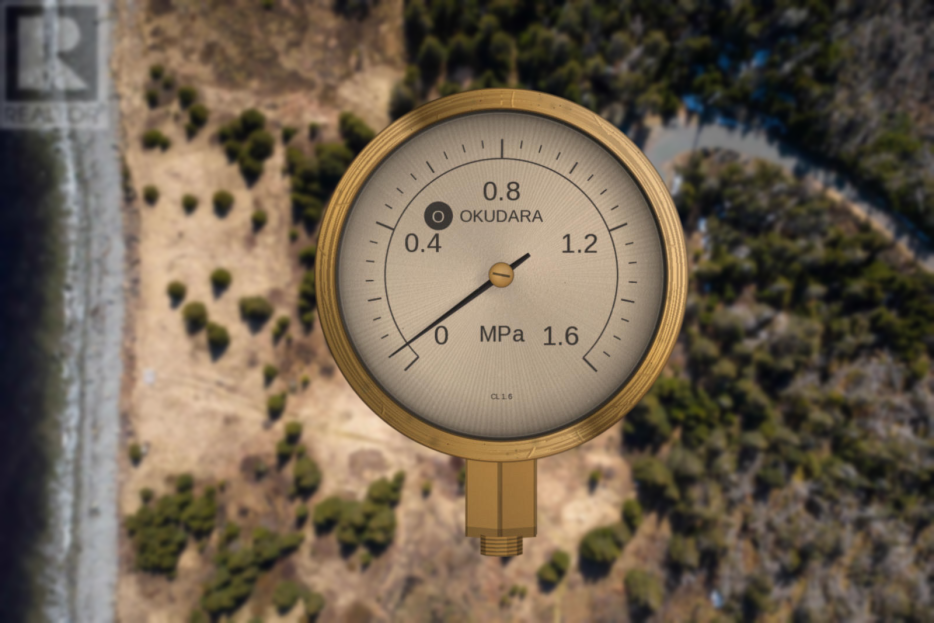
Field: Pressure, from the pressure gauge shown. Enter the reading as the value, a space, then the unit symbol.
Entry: 0.05 MPa
